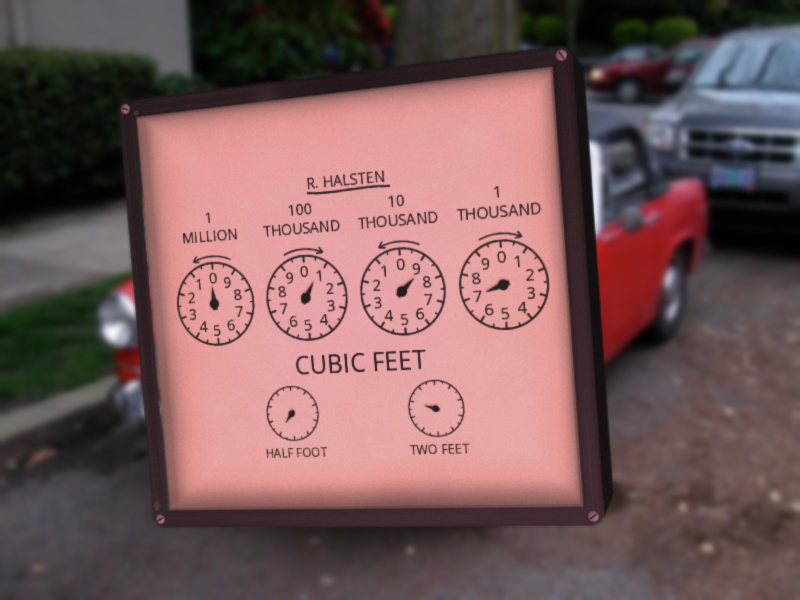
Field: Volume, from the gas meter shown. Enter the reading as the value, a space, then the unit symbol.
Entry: 8700 ft³
